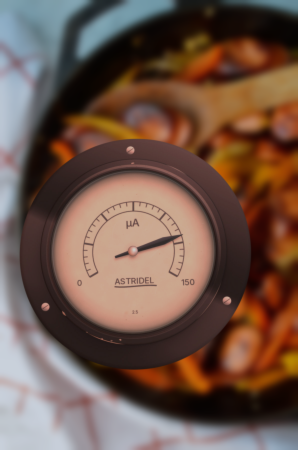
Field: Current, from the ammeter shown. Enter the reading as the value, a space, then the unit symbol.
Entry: 120 µA
